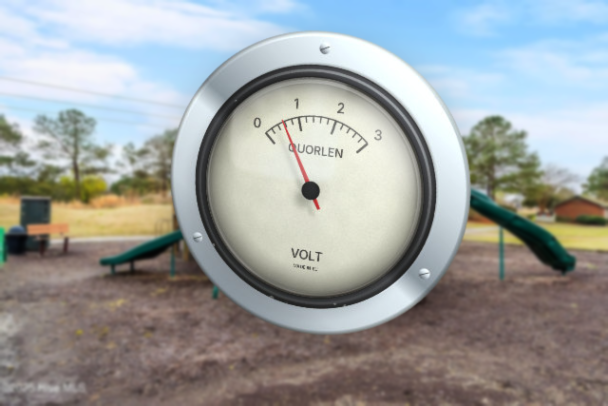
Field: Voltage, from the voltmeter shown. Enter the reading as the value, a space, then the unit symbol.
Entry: 0.6 V
